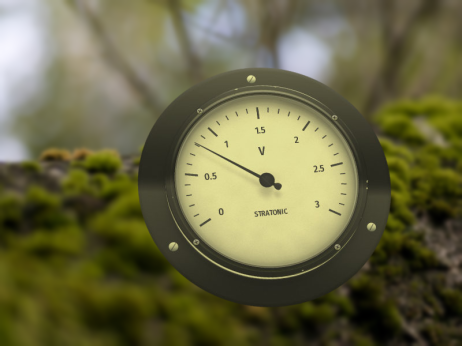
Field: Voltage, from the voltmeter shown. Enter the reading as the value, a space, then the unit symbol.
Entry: 0.8 V
